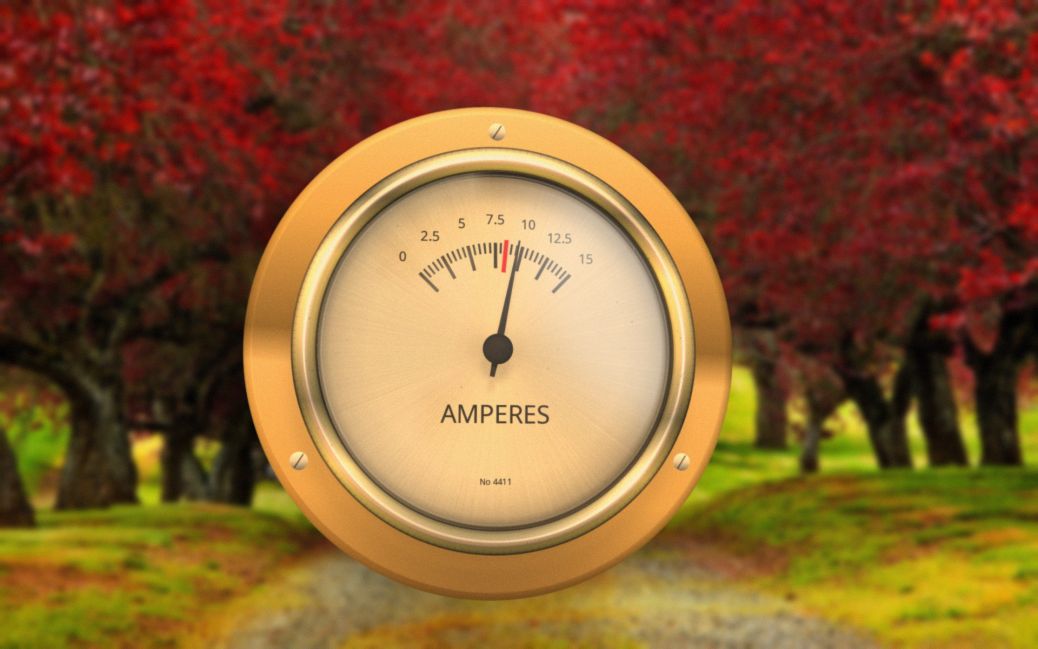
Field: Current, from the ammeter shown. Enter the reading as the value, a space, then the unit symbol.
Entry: 9.5 A
